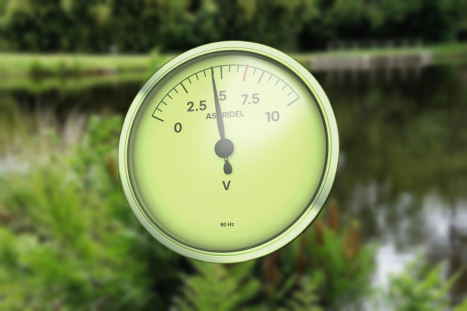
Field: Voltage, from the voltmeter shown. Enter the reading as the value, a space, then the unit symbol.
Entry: 4.5 V
